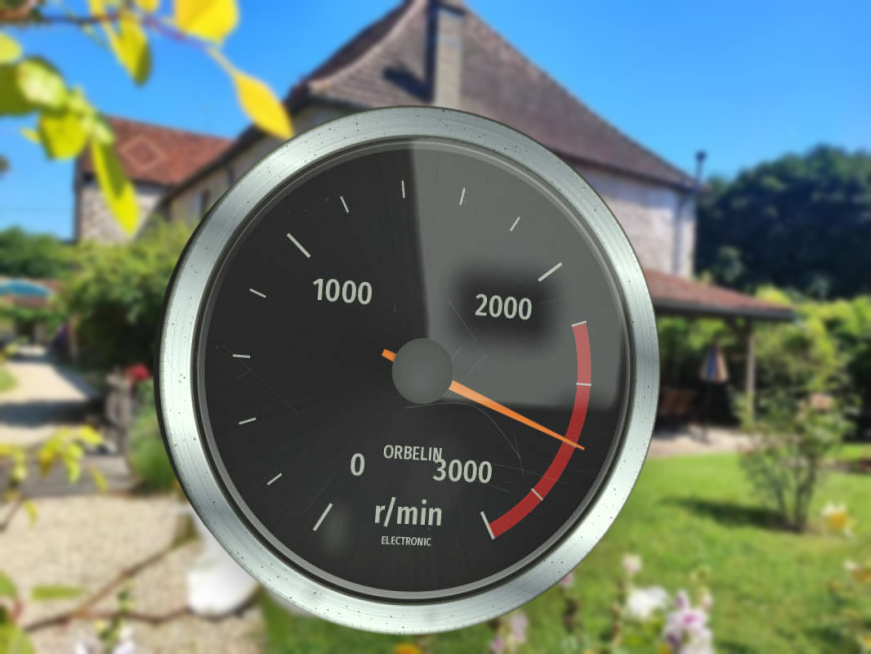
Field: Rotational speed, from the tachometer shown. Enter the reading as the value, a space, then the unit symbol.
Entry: 2600 rpm
